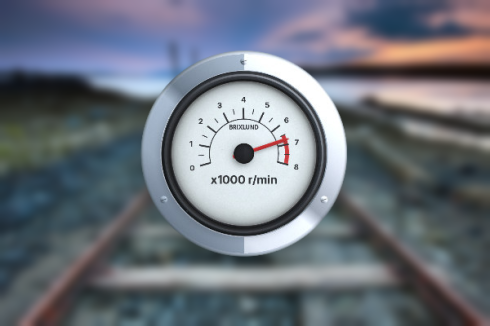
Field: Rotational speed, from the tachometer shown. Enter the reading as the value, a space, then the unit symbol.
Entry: 6750 rpm
